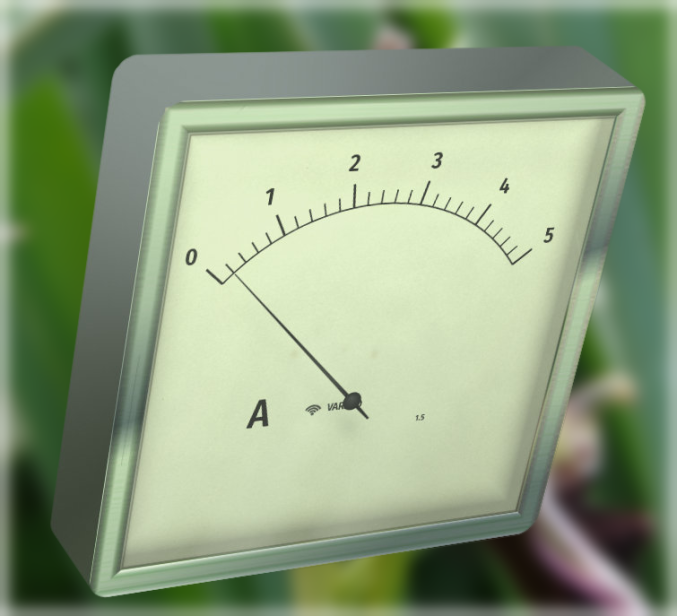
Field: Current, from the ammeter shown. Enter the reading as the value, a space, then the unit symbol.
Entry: 0.2 A
